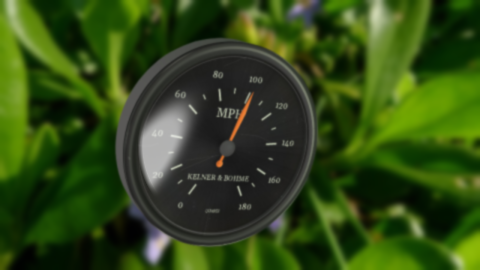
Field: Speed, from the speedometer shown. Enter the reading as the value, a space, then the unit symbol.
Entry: 100 mph
